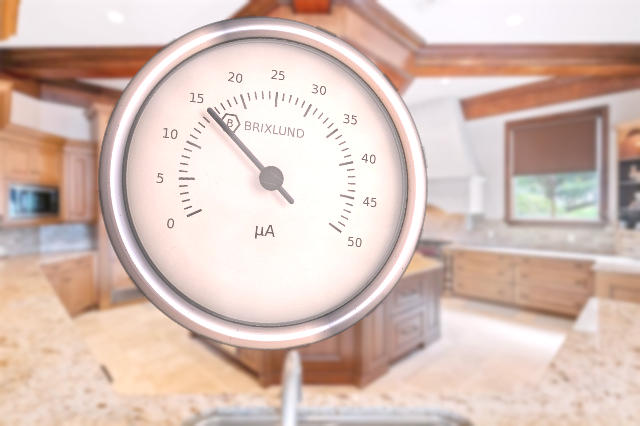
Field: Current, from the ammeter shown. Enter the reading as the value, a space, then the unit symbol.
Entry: 15 µA
